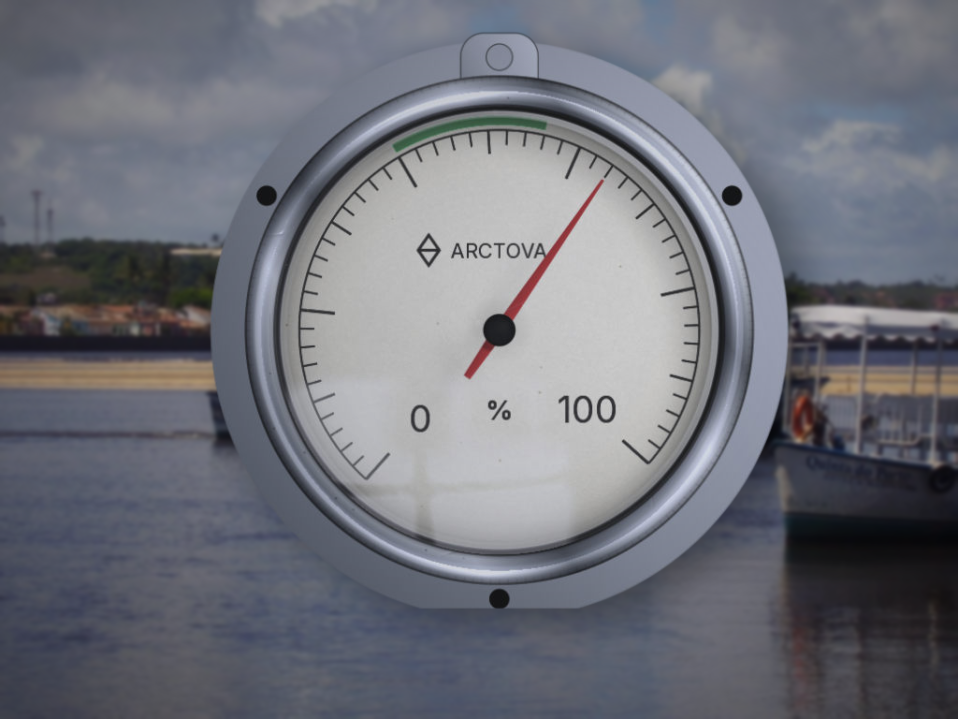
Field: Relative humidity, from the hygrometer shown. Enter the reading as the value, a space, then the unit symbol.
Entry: 64 %
